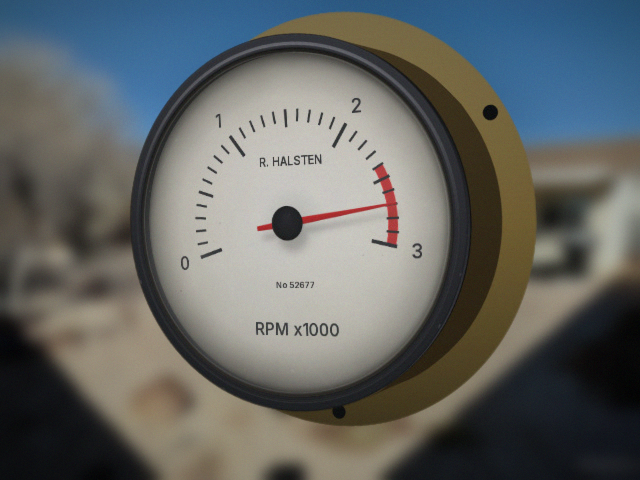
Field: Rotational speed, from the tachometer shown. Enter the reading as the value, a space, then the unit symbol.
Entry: 2700 rpm
